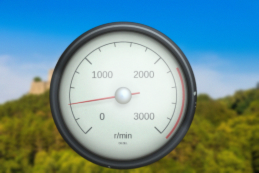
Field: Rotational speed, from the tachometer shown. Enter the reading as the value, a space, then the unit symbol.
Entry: 400 rpm
